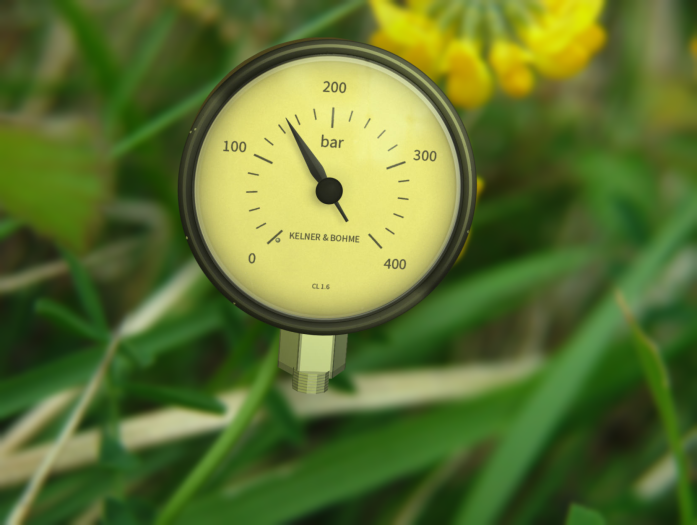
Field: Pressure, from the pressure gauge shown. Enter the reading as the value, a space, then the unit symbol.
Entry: 150 bar
